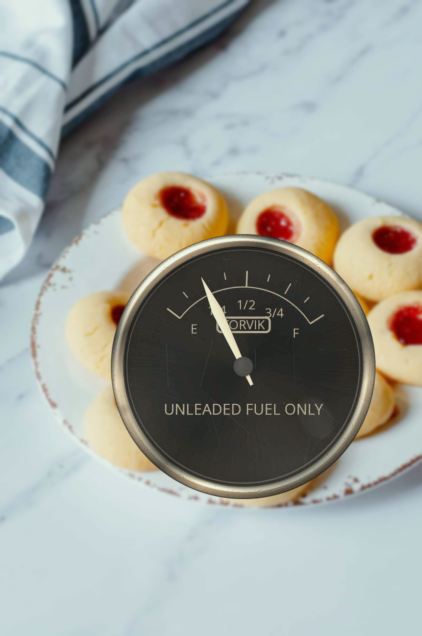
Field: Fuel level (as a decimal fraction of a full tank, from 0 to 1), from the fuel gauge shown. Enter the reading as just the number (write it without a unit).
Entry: 0.25
